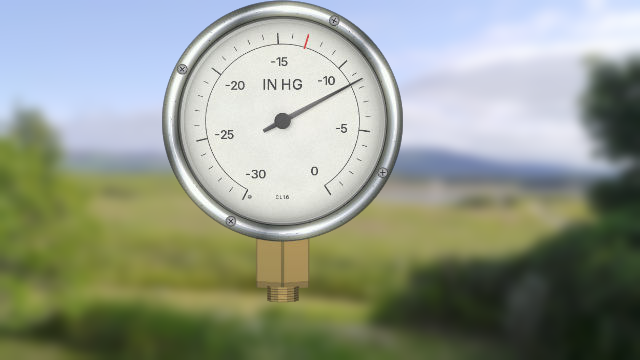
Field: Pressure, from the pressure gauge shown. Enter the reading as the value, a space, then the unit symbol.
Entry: -8.5 inHg
